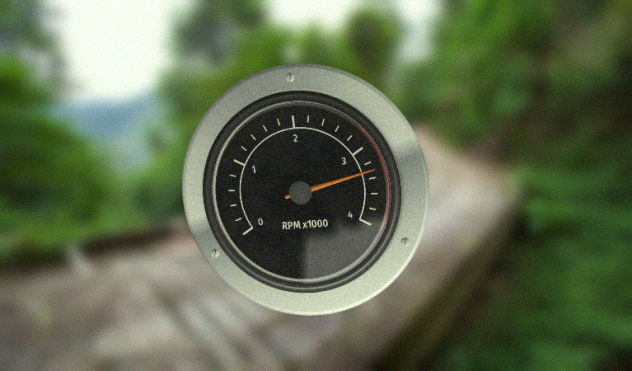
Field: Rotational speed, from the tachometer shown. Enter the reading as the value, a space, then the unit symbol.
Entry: 3300 rpm
